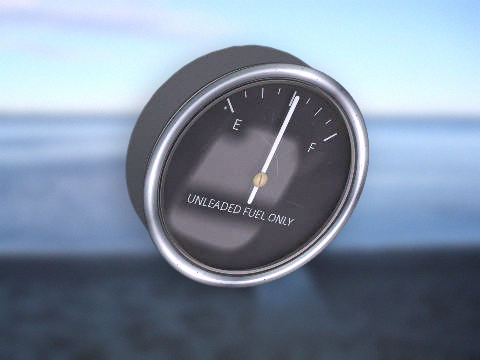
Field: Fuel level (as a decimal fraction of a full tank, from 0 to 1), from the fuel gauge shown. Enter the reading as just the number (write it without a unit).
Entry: 0.5
